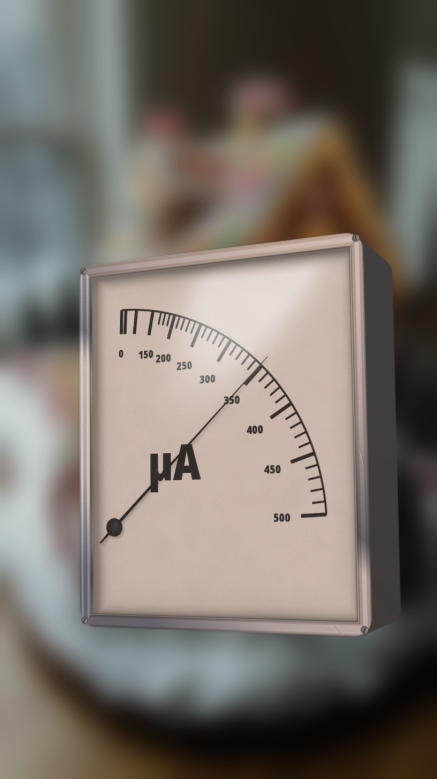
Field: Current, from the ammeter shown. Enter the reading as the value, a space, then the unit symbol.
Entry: 350 µA
